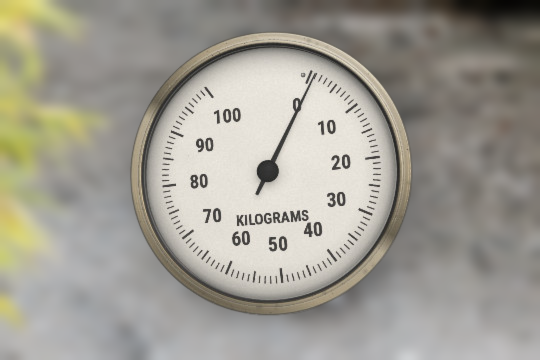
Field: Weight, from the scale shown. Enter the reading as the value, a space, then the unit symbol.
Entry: 1 kg
